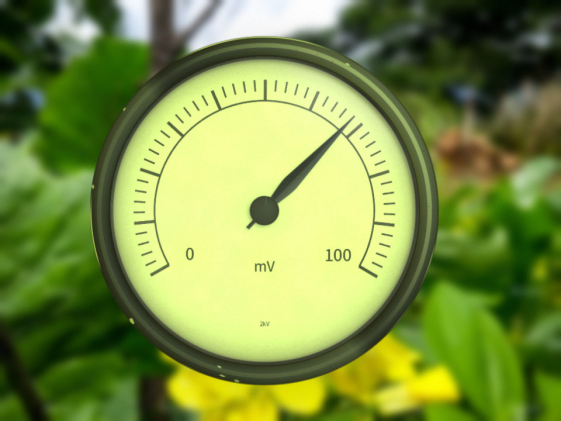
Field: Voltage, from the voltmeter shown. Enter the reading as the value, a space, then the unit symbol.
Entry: 68 mV
